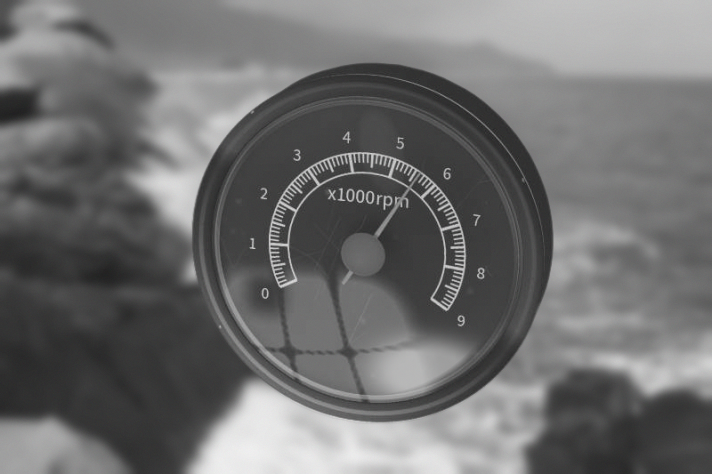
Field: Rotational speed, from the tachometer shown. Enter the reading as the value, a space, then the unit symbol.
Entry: 5600 rpm
